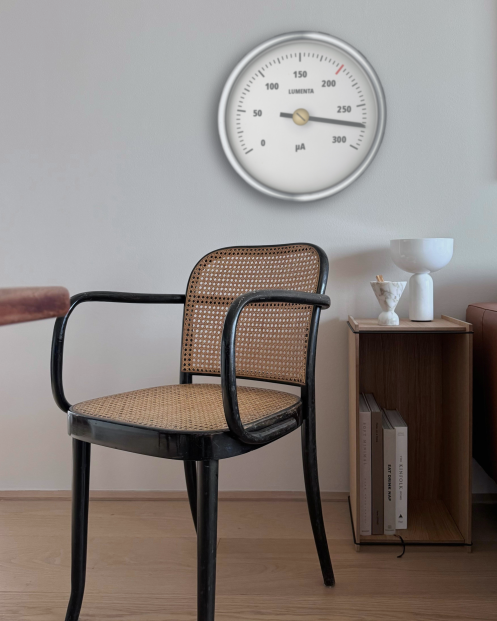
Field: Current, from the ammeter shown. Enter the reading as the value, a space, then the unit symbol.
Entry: 275 µA
